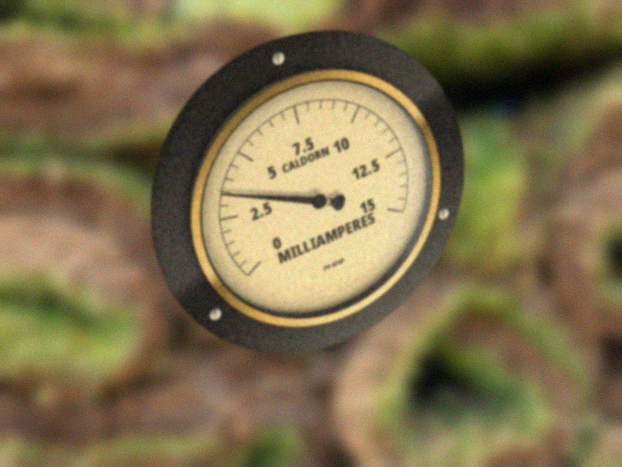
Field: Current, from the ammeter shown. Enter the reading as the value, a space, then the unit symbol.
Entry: 3.5 mA
